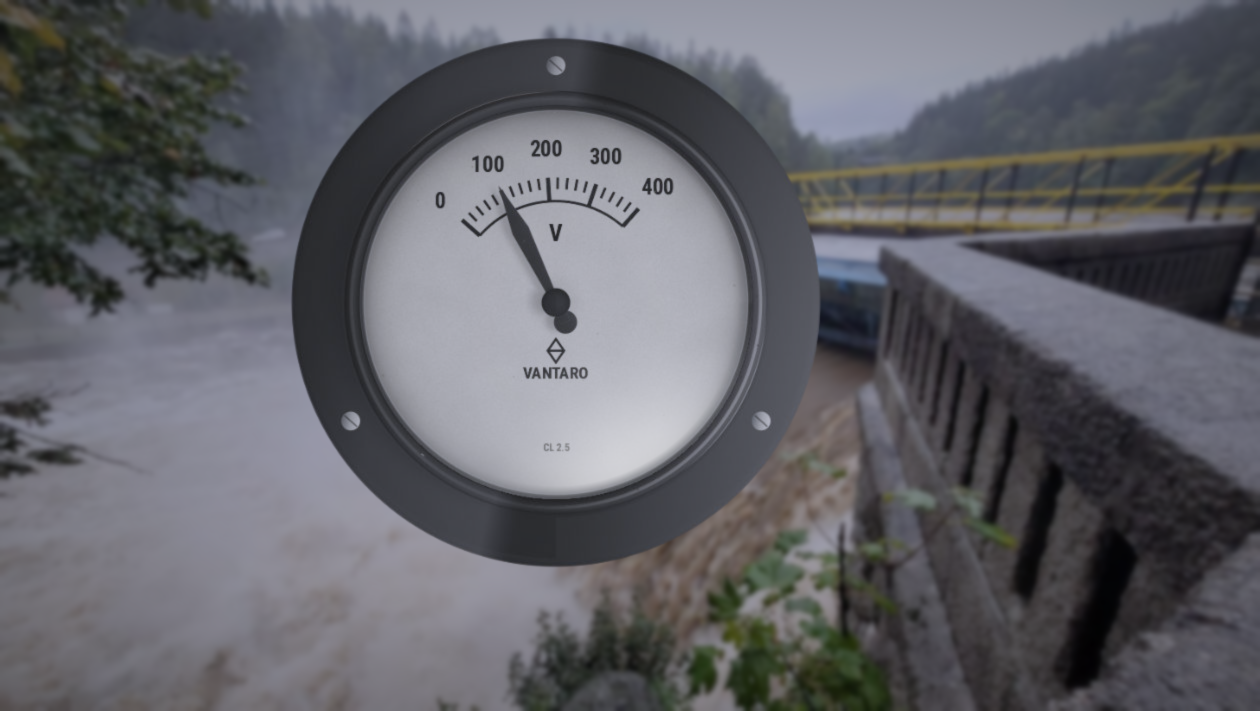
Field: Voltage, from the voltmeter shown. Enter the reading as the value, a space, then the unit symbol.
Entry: 100 V
